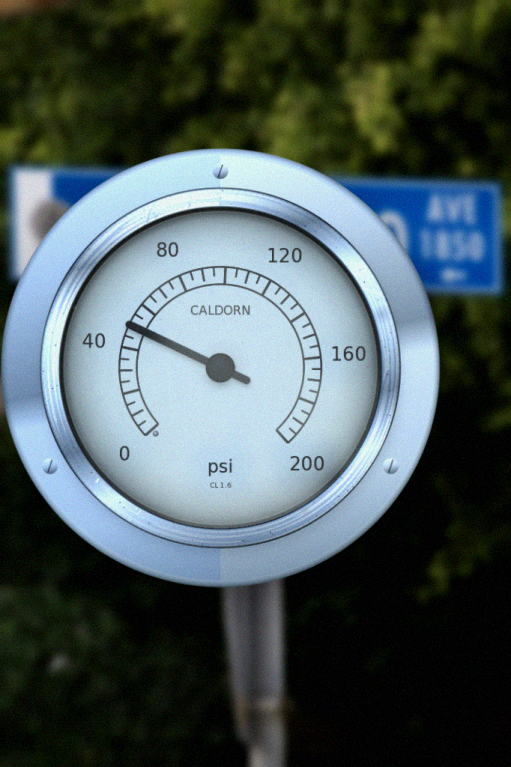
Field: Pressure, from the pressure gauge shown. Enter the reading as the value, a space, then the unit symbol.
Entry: 50 psi
